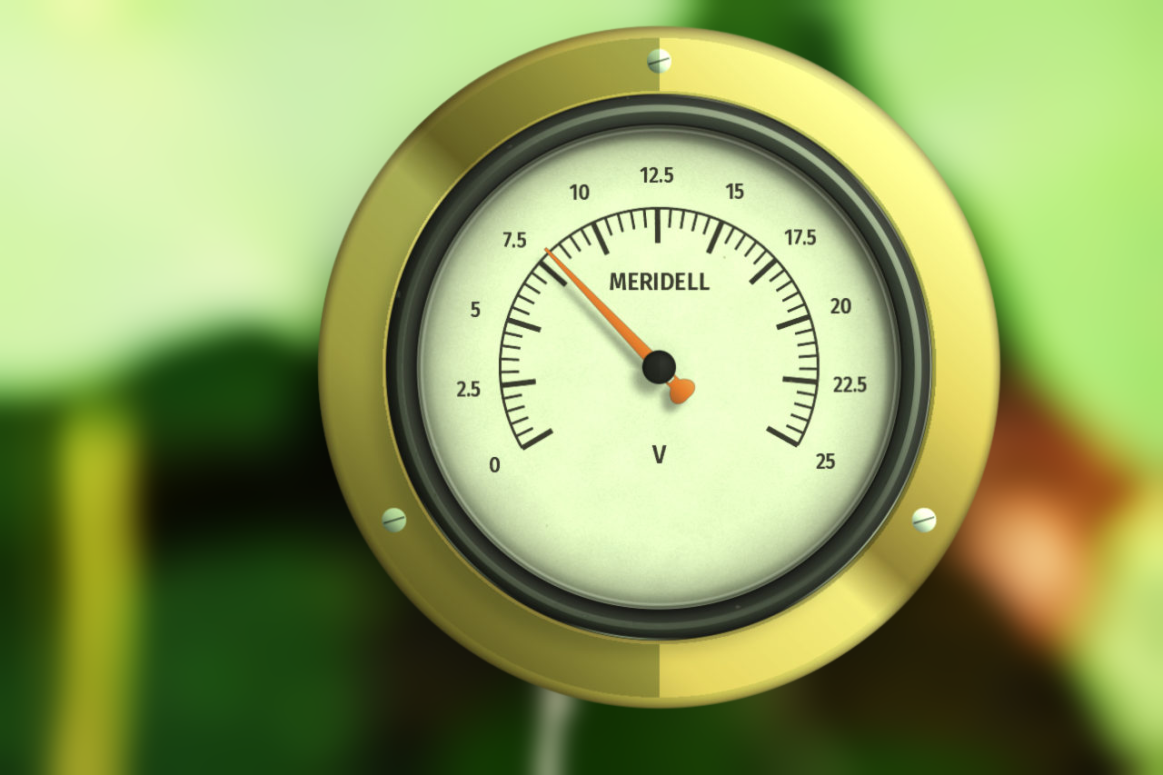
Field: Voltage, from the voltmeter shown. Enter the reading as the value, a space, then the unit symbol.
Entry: 8 V
